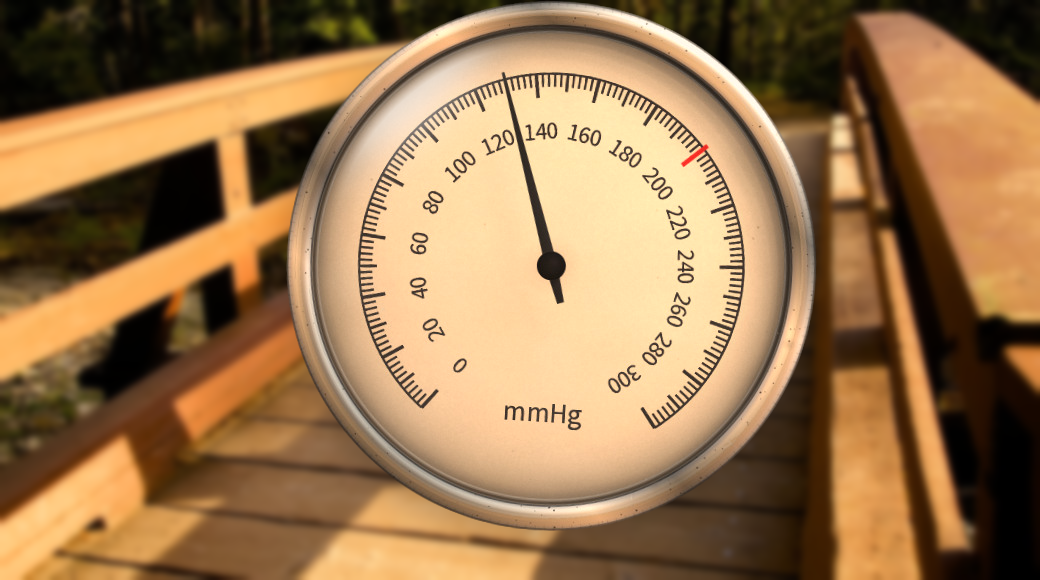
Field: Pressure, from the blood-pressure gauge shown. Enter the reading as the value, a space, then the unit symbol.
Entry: 130 mmHg
